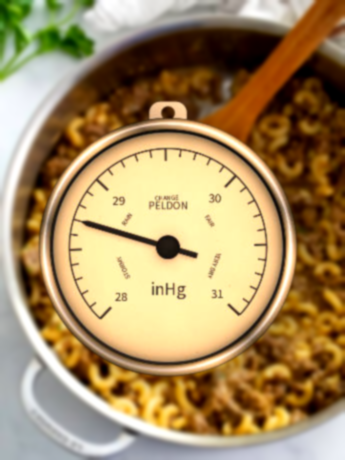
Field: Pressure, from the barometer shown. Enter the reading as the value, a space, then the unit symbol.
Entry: 28.7 inHg
